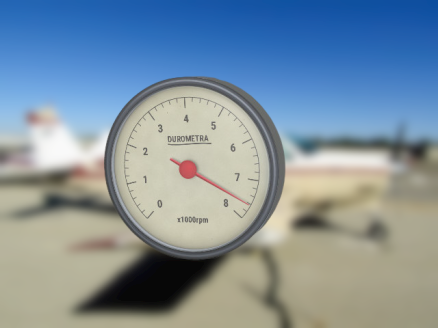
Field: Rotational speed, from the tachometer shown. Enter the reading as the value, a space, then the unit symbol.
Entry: 7600 rpm
